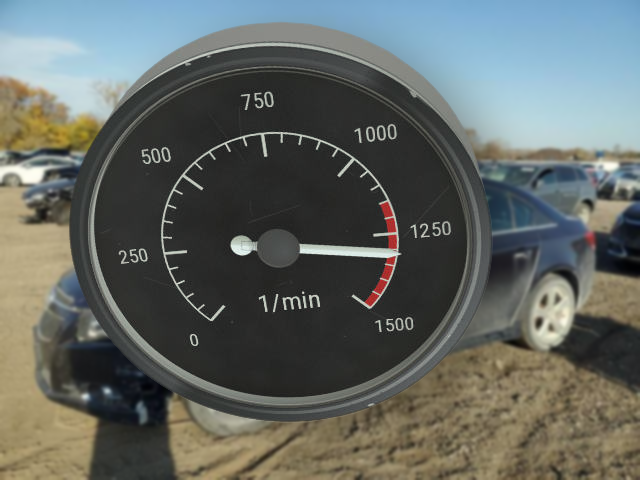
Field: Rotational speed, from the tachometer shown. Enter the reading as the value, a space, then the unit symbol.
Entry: 1300 rpm
